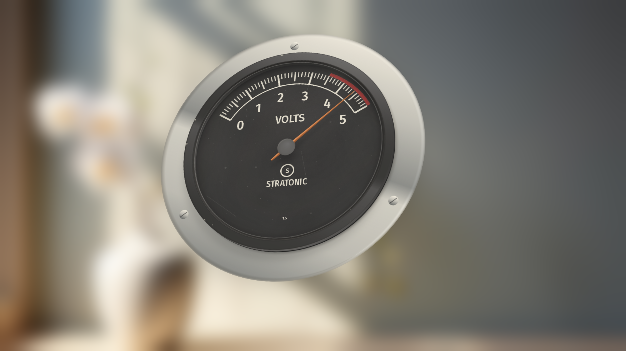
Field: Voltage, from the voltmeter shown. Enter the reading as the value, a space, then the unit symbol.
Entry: 4.5 V
